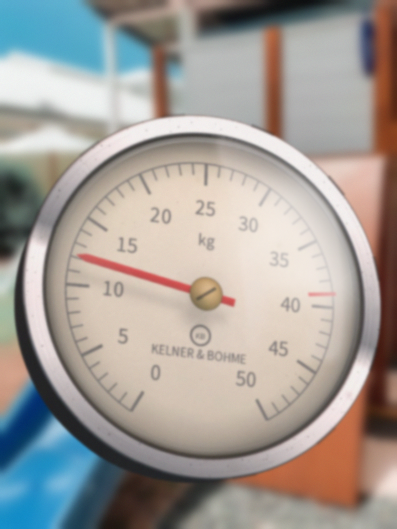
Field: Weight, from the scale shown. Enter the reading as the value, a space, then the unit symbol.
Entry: 12 kg
